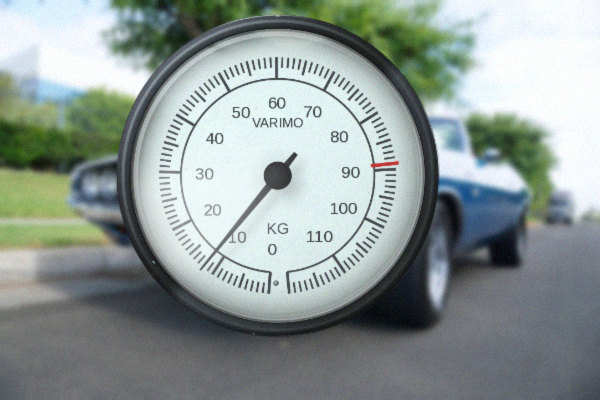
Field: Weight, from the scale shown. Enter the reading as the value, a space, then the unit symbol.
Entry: 12 kg
